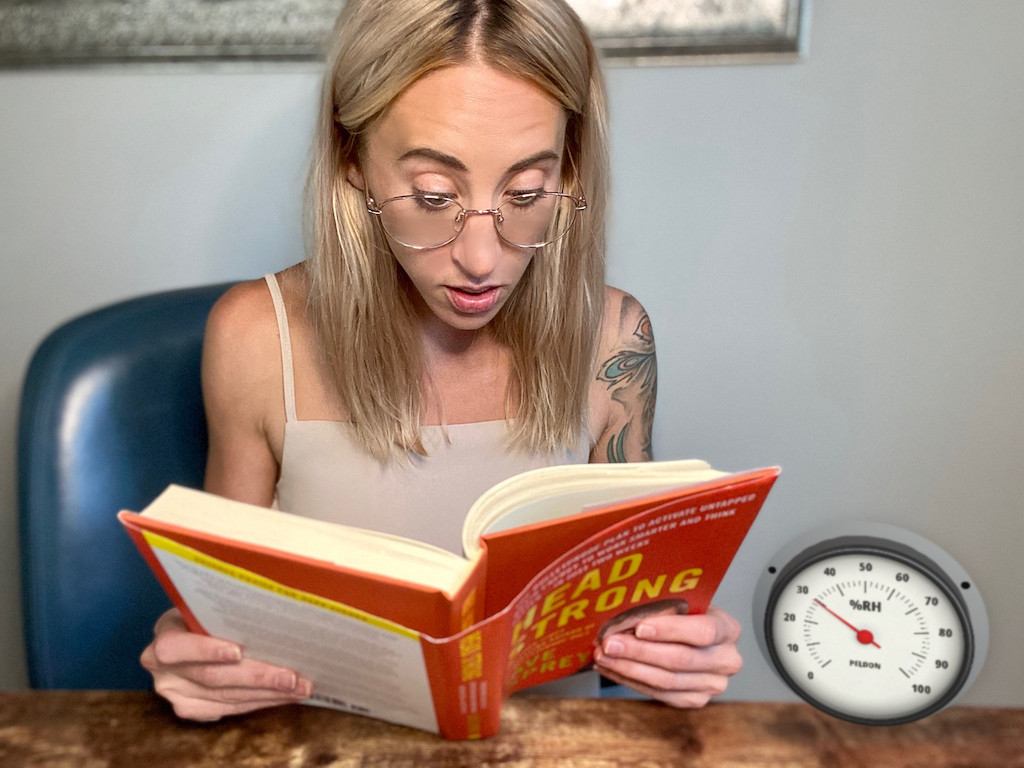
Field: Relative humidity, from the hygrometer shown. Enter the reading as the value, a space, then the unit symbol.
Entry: 30 %
